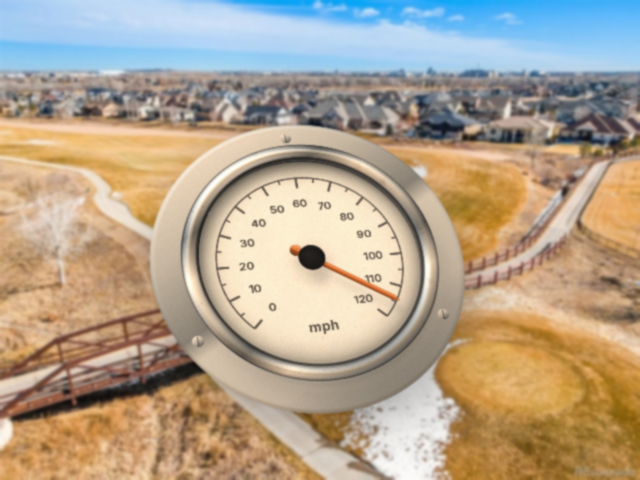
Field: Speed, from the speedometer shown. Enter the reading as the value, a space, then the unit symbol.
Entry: 115 mph
